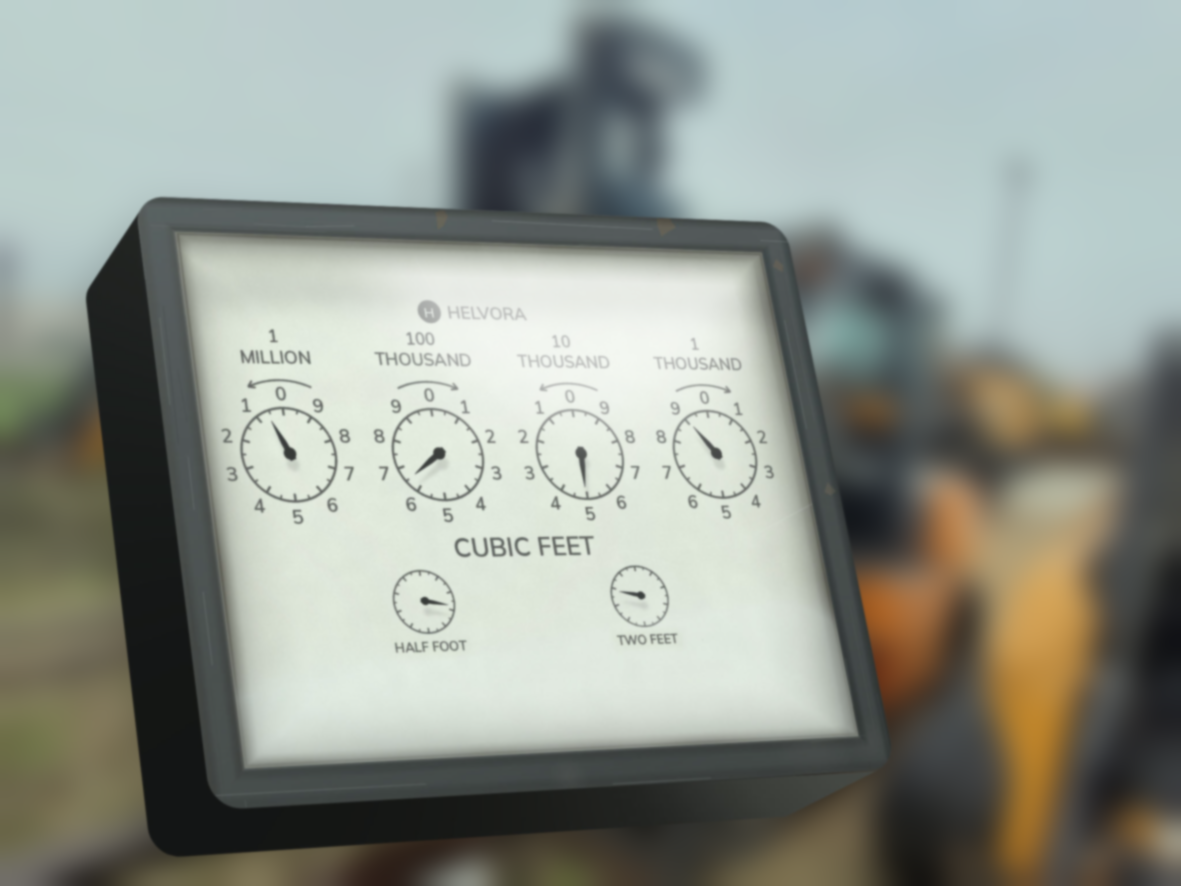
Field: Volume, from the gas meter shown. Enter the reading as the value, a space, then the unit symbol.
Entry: 64900 ft³
